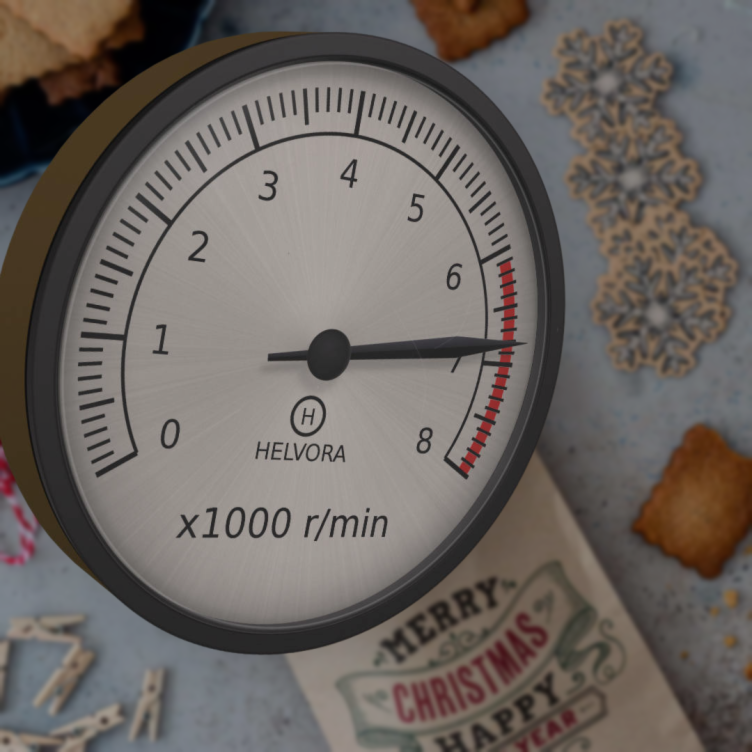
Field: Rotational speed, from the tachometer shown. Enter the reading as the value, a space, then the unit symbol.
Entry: 6800 rpm
